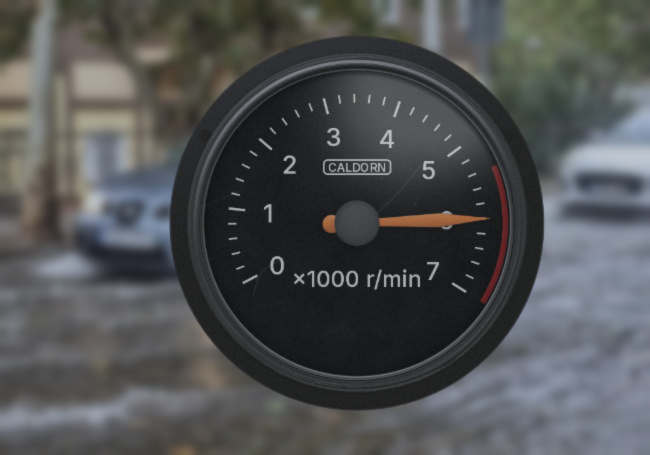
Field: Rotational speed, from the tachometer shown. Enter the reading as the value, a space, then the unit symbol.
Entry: 6000 rpm
